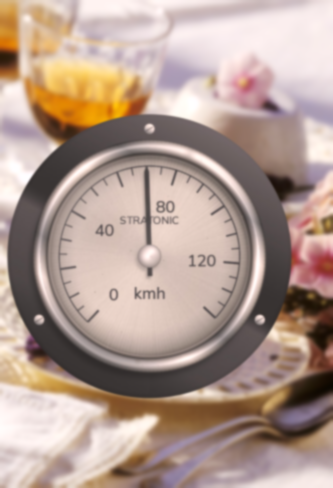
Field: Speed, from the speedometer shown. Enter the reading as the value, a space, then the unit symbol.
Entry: 70 km/h
